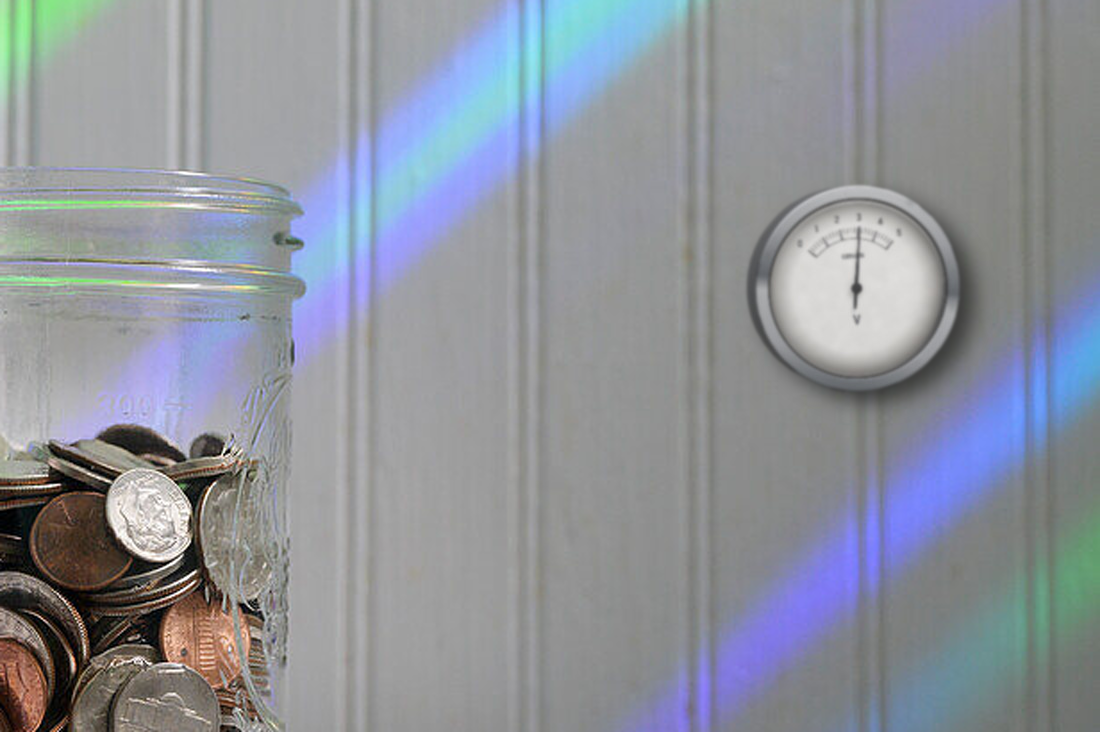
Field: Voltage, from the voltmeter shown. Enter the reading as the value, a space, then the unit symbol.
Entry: 3 V
